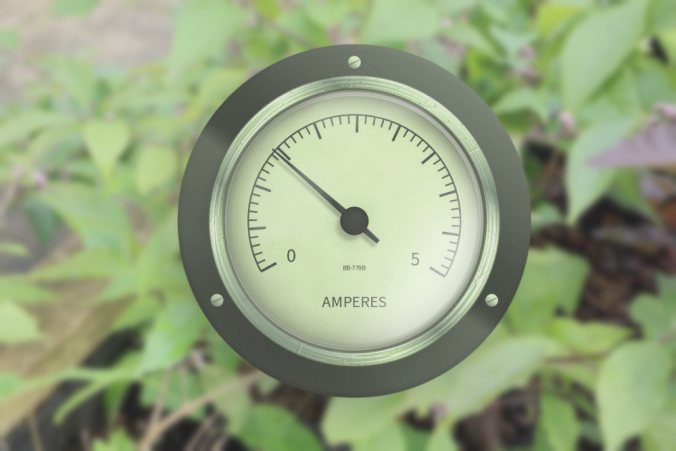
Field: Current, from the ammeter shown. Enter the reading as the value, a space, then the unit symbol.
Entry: 1.45 A
